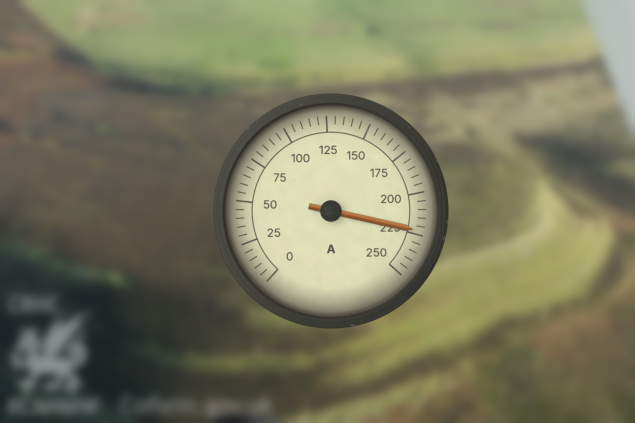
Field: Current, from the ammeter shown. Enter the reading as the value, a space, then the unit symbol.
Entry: 222.5 A
